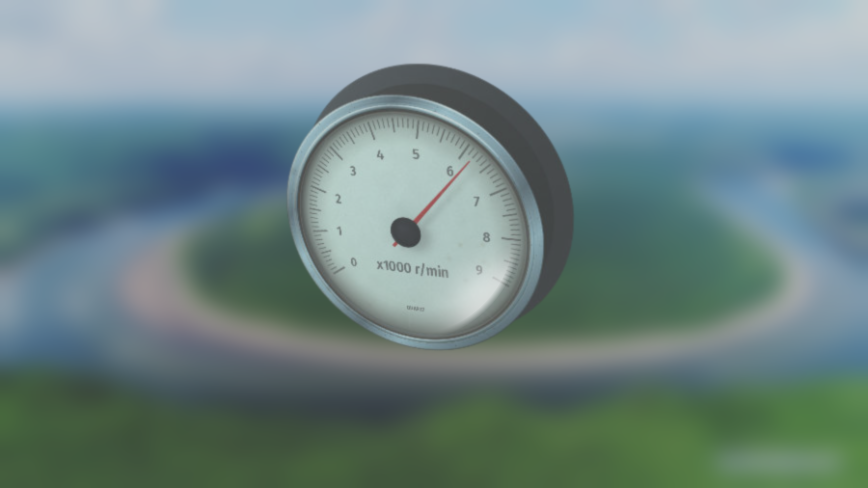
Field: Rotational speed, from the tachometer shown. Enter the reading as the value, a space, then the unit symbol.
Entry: 6200 rpm
